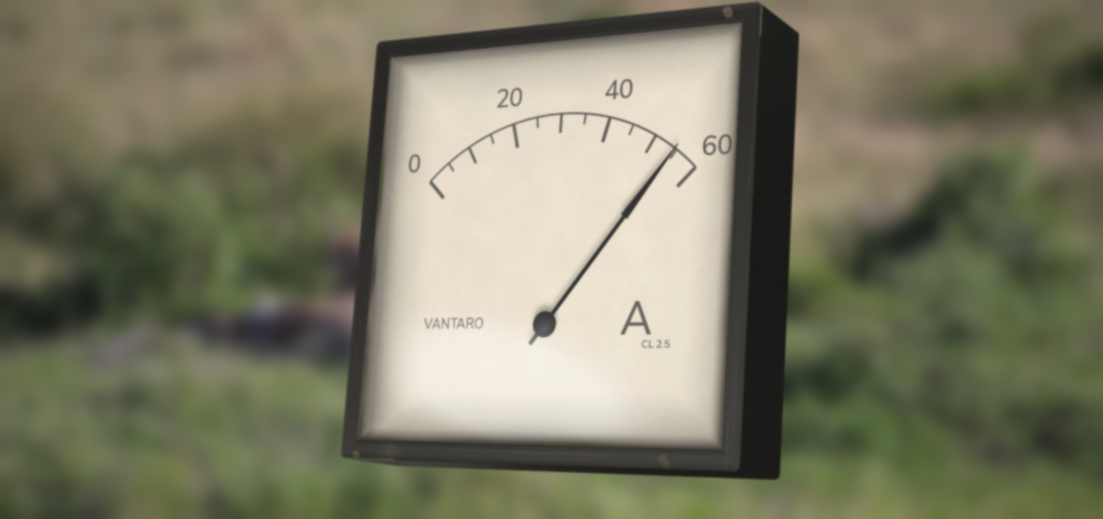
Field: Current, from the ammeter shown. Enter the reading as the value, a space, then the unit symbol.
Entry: 55 A
